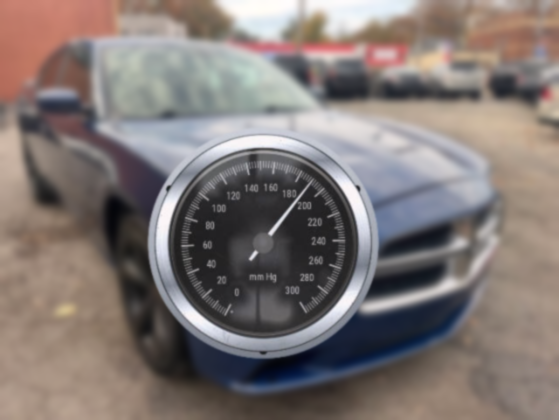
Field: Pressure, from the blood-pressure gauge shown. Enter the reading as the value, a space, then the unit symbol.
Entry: 190 mmHg
